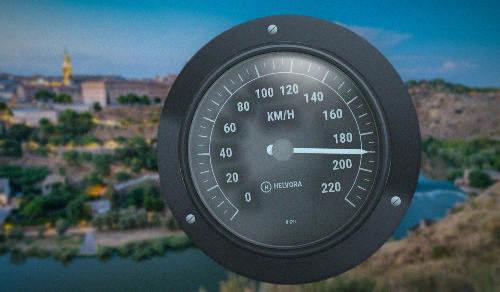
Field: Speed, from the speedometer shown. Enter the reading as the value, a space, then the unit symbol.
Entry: 190 km/h
